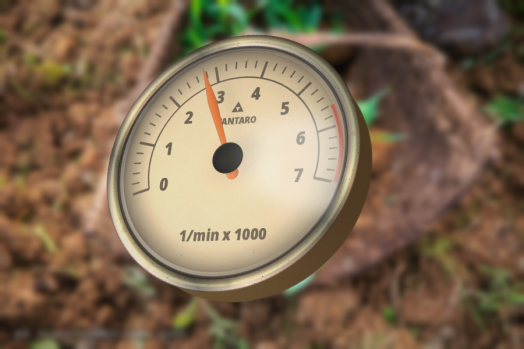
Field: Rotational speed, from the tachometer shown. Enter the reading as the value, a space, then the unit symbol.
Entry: 2800 rpm
